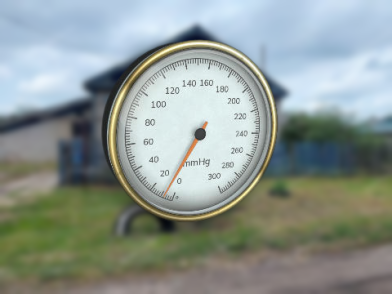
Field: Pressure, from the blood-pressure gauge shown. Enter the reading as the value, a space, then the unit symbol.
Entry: 10 mmHg
